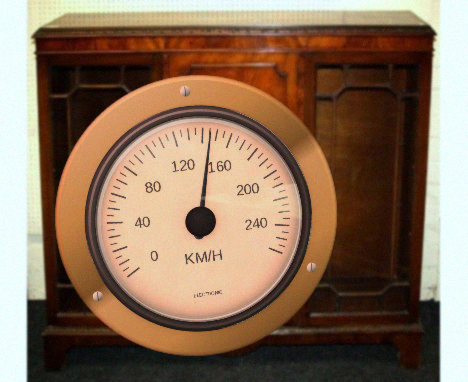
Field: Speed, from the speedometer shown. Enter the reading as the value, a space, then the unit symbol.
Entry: 145 km/h
